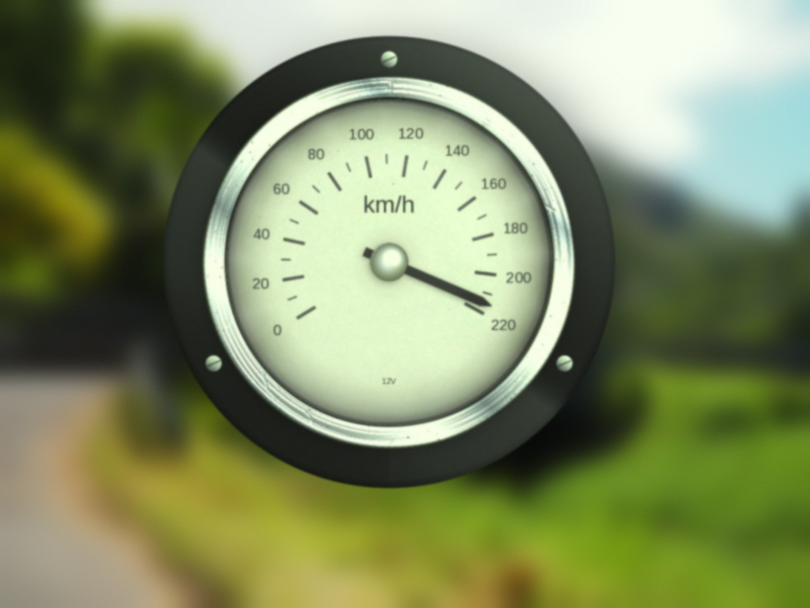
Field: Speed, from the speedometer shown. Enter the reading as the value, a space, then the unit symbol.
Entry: 215 km/h
